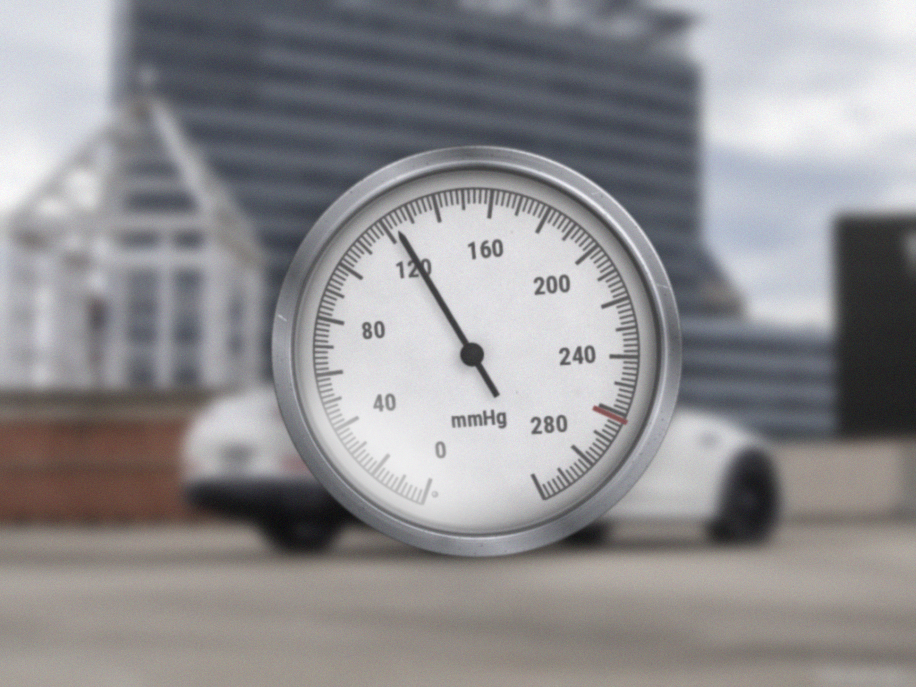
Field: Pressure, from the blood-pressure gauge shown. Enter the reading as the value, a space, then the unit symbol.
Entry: 124 mmHg
